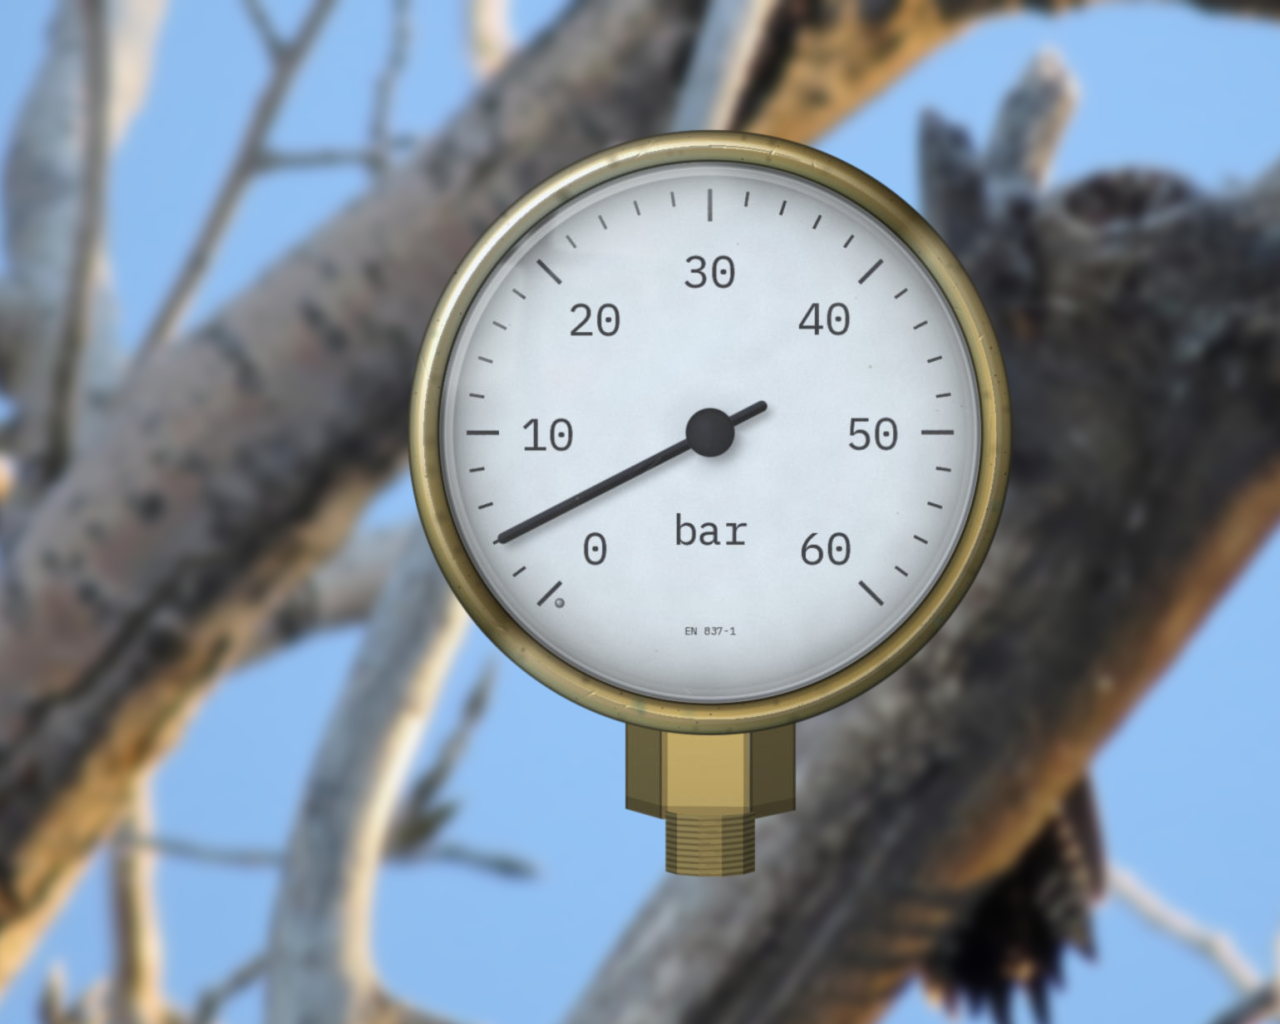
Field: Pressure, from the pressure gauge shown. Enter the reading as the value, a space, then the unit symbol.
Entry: 4 bar
